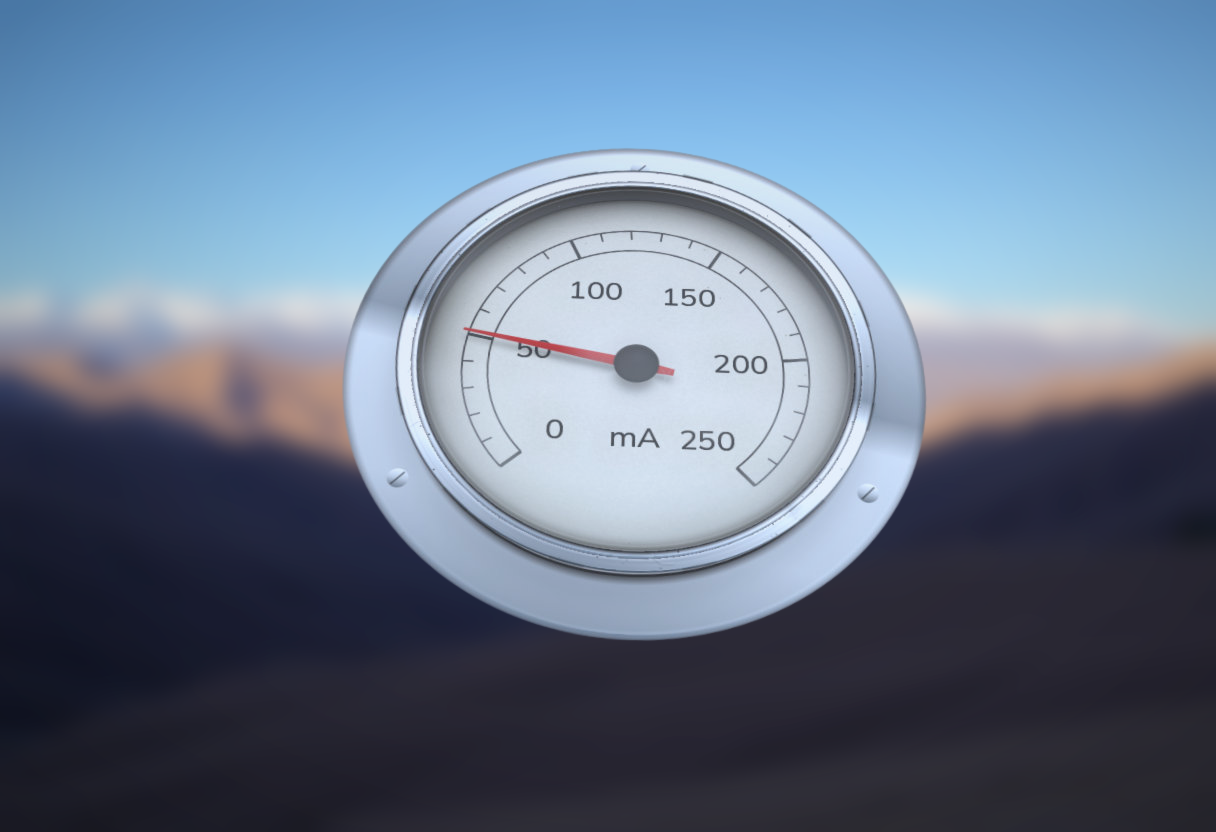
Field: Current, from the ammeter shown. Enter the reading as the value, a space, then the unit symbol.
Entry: 50 mA
